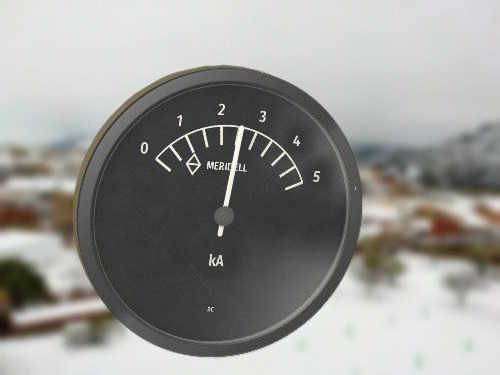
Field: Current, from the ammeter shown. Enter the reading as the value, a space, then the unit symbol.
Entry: 2.5 kA
